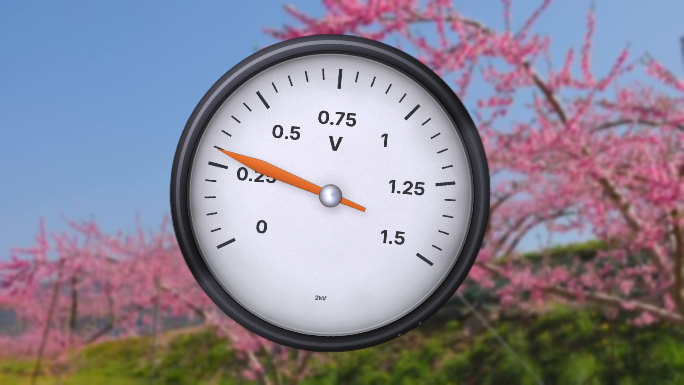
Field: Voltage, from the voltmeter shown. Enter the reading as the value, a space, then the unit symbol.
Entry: 0.3 V
